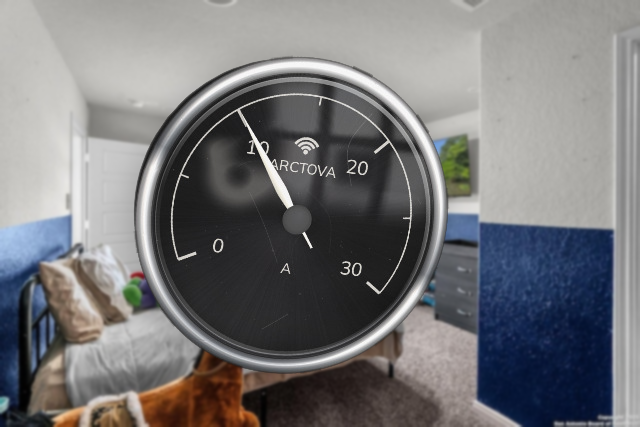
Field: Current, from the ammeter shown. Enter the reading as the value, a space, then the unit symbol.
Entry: 10 A
